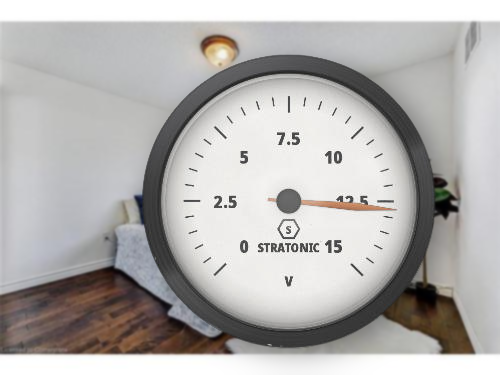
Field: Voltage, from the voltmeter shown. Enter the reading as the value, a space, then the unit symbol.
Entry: 12.75 V
